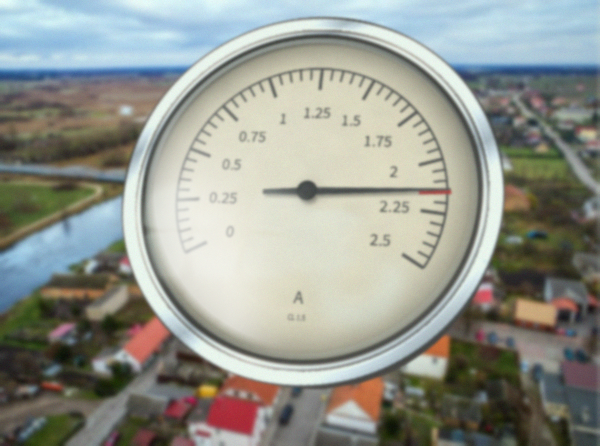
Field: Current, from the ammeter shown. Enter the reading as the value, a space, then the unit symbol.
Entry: 2.15 A
